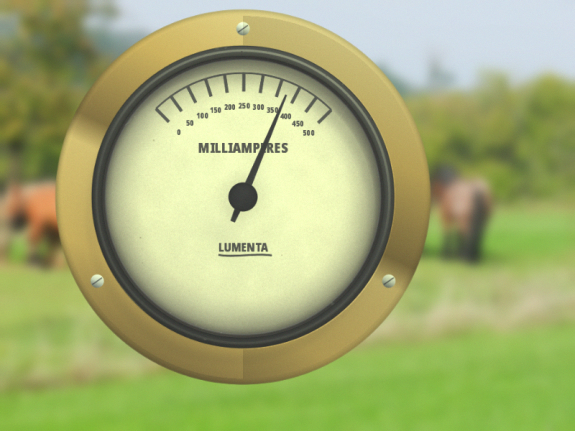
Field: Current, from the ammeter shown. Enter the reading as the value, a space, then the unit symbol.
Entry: 375 mA
